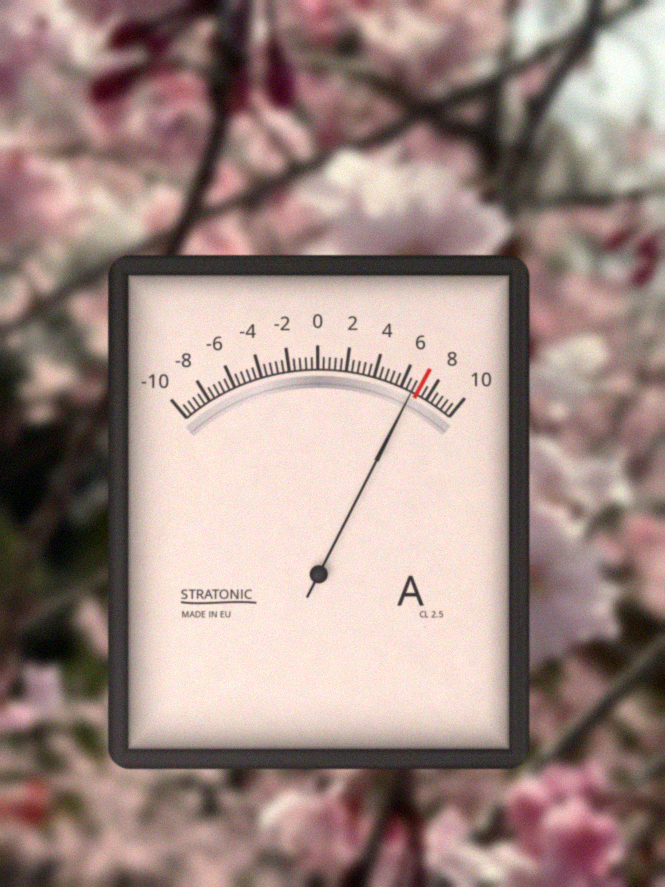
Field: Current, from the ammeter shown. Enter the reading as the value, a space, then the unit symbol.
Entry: 6.8 A
